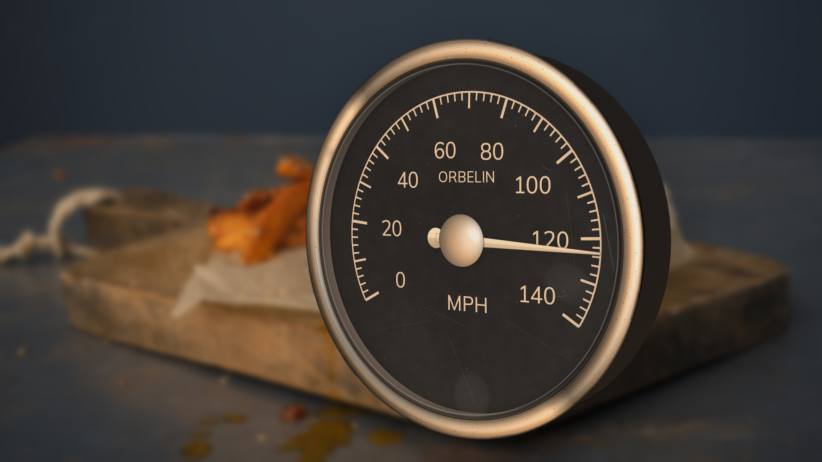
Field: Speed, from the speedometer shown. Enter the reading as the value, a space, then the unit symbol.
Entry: 123 mph
